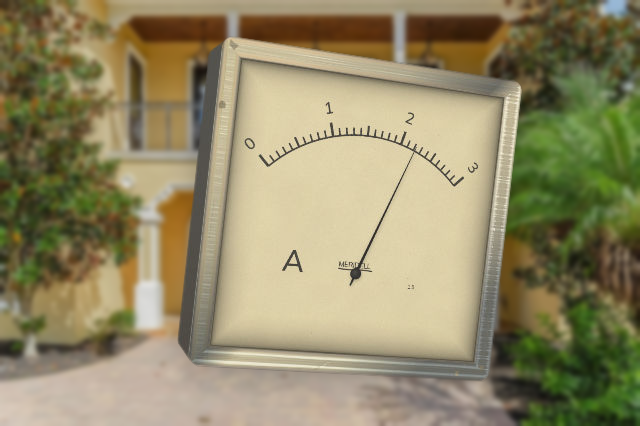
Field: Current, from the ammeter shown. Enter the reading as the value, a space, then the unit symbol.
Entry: 2.2 A
